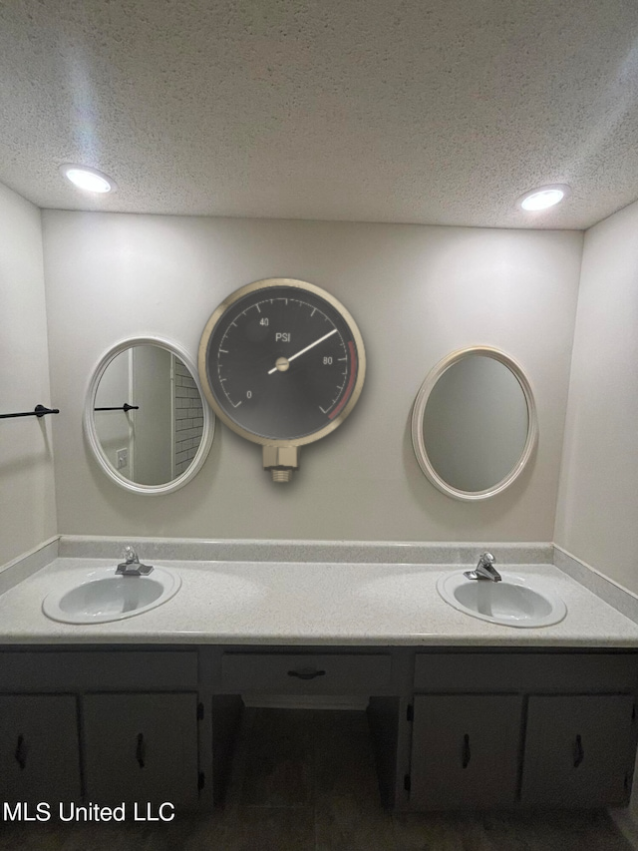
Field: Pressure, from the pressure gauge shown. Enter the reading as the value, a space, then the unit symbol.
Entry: 70 psi
